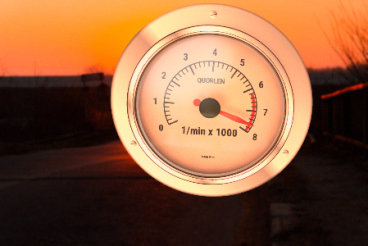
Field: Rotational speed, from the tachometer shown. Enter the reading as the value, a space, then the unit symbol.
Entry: 7600 rpm
